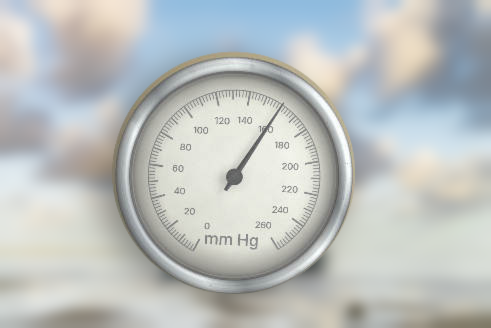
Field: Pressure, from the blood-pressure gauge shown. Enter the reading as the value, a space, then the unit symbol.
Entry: 160 mmHg
